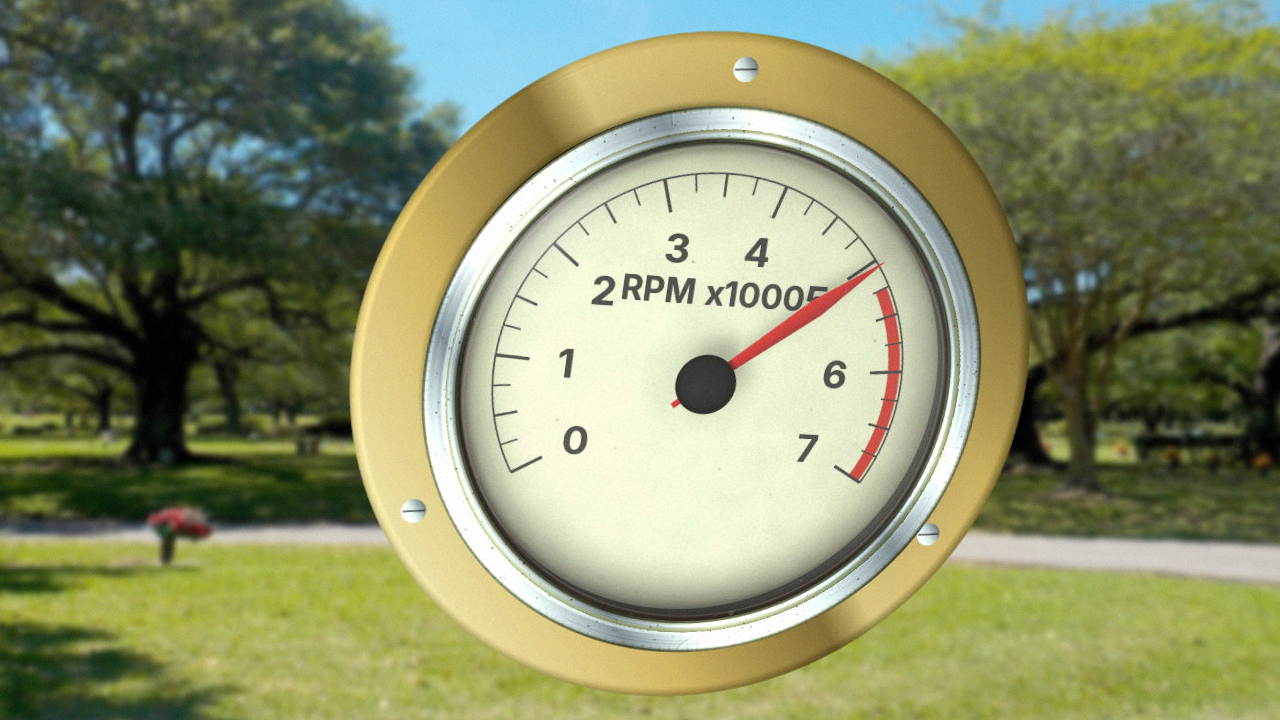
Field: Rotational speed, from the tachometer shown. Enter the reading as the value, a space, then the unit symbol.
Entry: 5000 rpm
